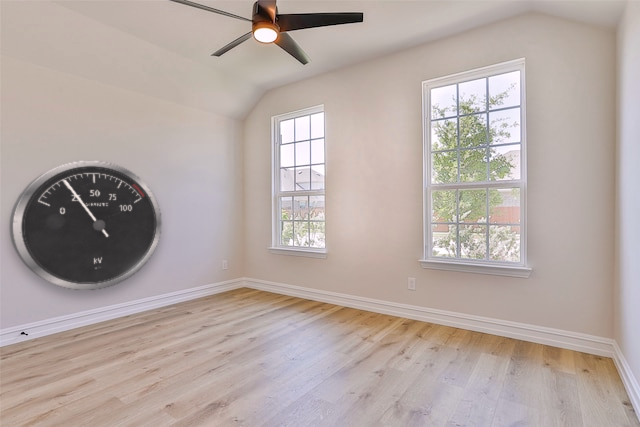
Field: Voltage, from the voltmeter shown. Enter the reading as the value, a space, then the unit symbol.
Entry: 25 kV
